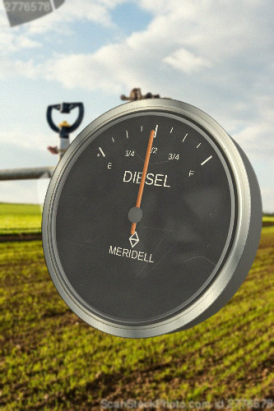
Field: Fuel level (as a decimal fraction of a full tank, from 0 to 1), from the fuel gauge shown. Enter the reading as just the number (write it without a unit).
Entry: 0.5
